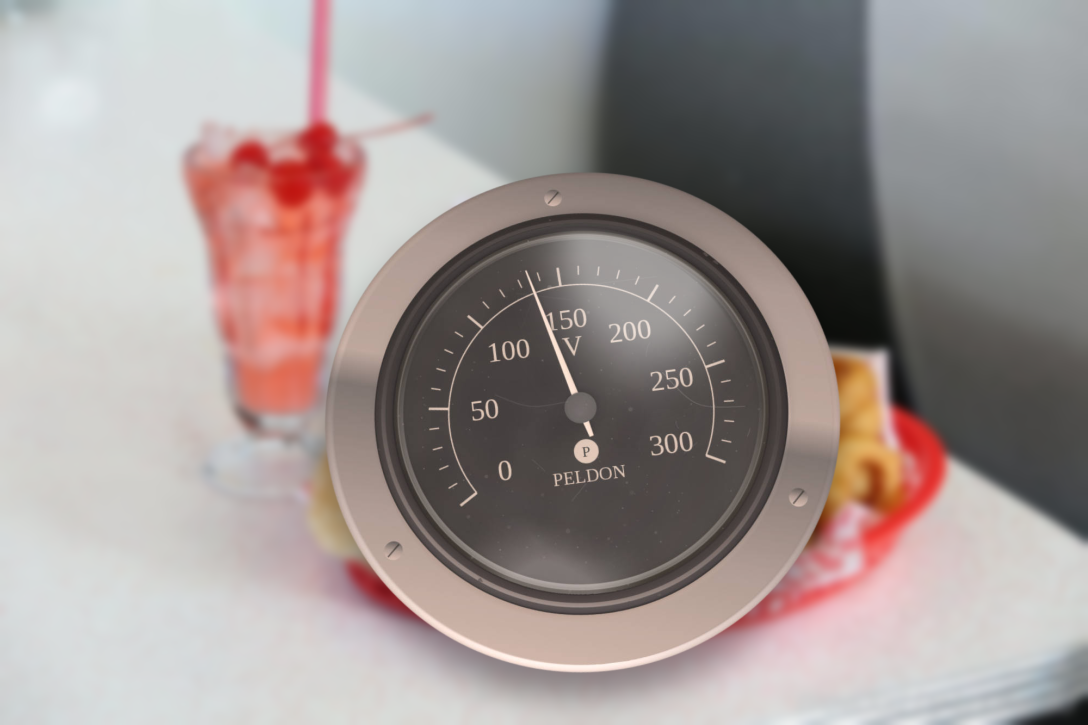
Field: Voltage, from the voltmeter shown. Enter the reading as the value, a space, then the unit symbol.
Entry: 135 V
